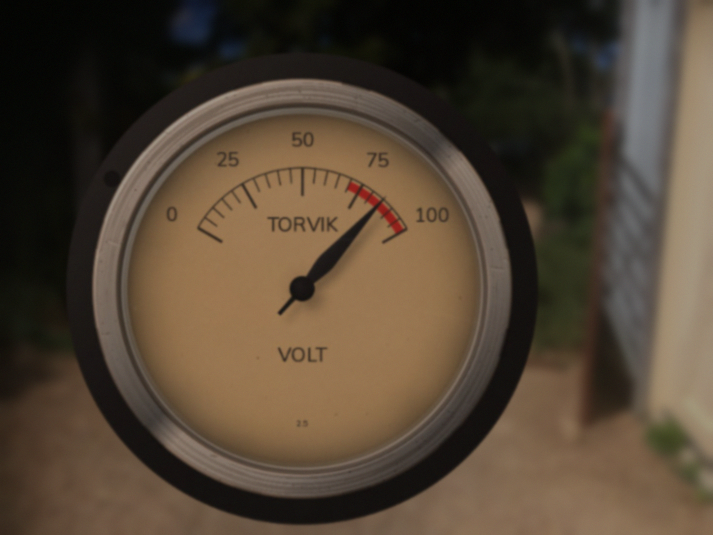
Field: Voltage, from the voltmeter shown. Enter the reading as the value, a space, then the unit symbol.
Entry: 85 V
